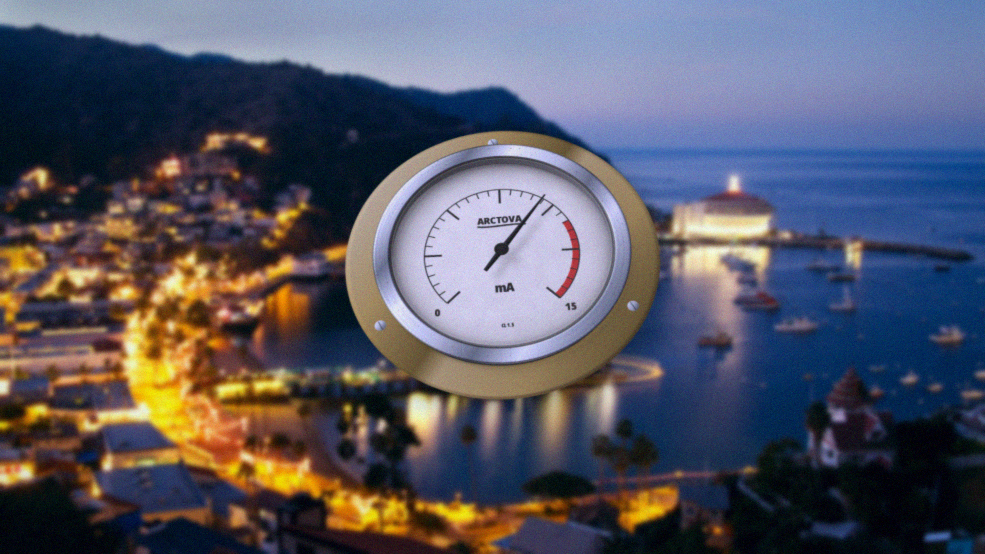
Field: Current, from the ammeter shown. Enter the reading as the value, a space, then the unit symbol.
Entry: 9.5 mA
